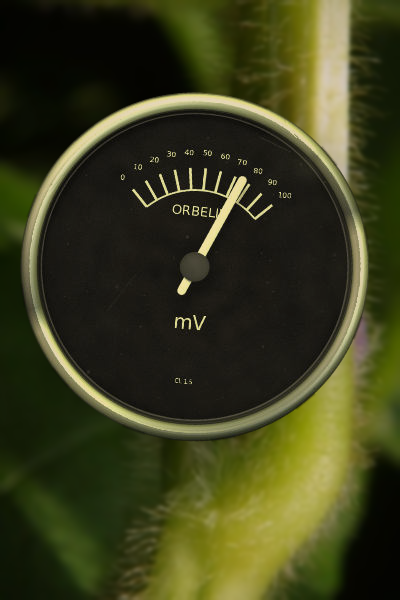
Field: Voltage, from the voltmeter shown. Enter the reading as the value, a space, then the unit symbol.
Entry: 75 mV
